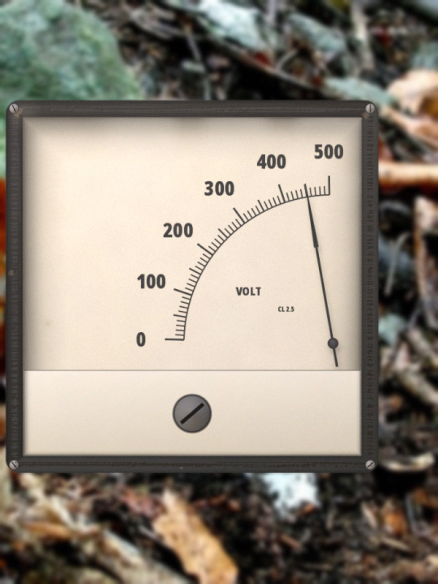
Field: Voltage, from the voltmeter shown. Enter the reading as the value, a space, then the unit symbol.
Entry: 450 V
